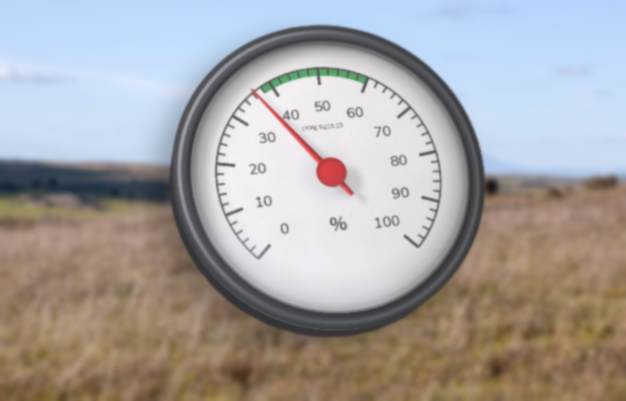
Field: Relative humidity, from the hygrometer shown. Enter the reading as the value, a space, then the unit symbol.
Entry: 36 %
